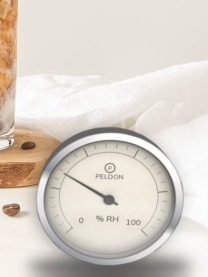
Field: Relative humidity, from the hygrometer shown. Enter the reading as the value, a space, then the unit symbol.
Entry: 28 %
